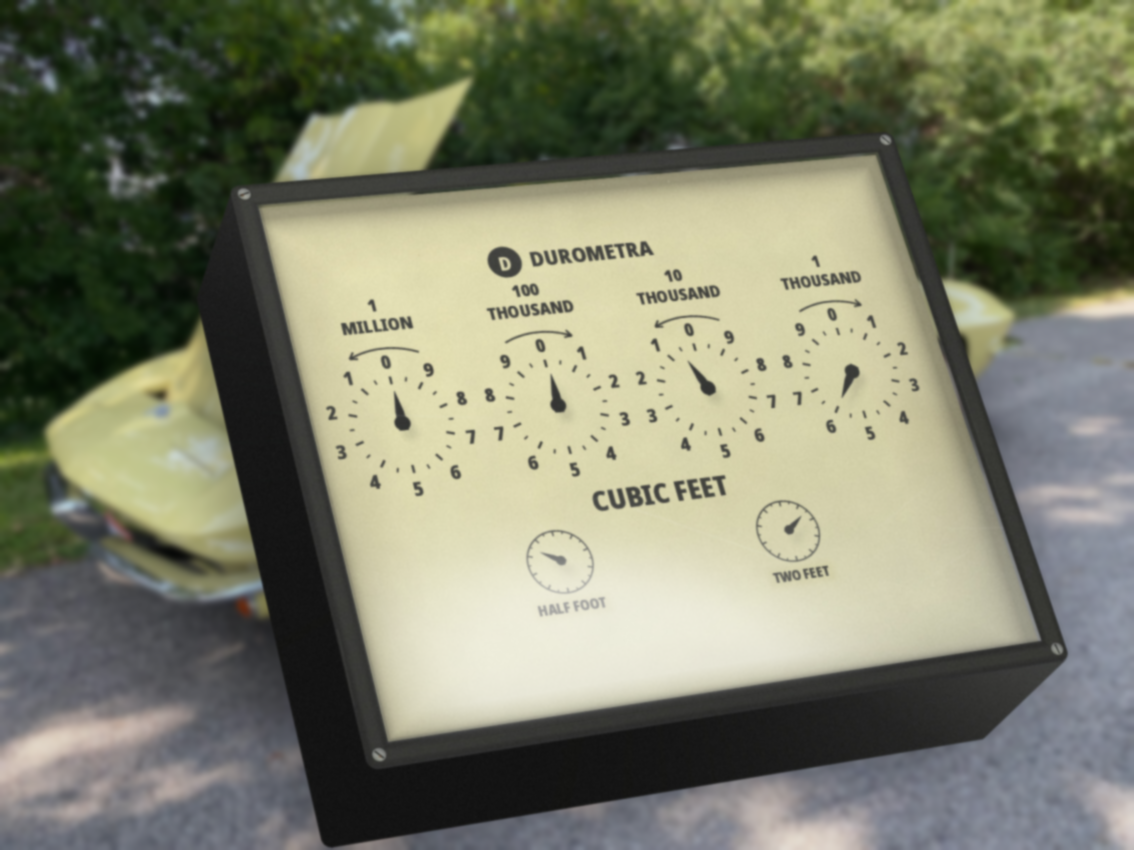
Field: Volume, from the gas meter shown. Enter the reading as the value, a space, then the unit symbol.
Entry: 600 ft³
